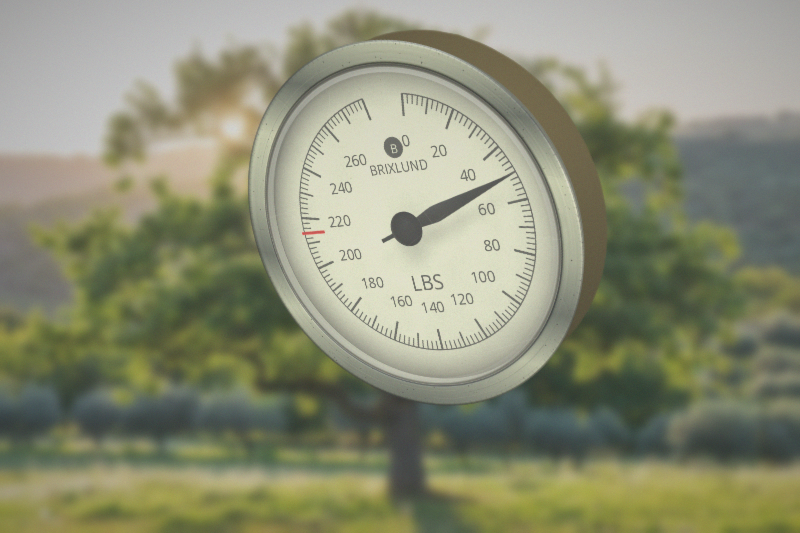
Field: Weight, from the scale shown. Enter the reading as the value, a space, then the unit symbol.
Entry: 50 lb
